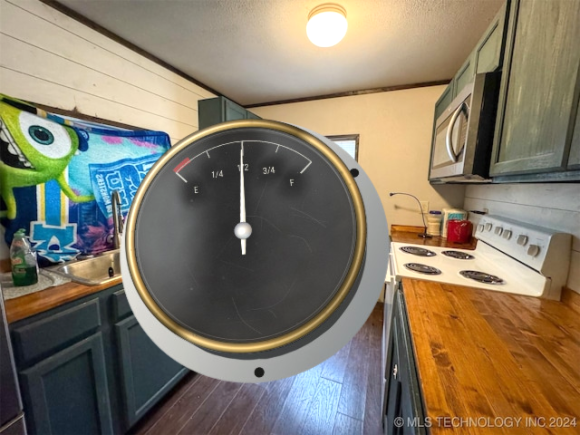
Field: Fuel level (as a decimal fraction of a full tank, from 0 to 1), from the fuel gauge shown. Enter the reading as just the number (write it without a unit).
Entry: 0.5
